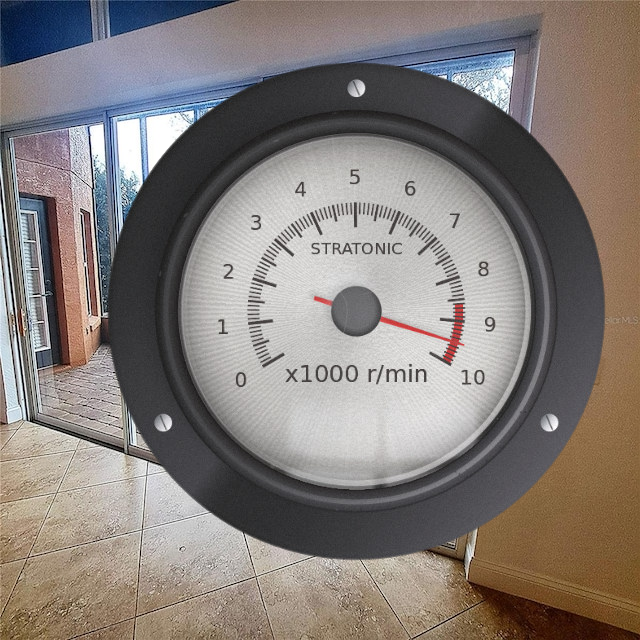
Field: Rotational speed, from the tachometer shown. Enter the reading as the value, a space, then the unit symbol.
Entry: 9500 rpm
